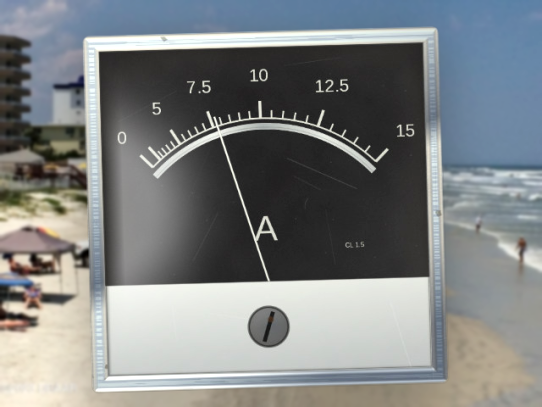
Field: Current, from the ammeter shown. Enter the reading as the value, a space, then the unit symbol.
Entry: 7.75 A
